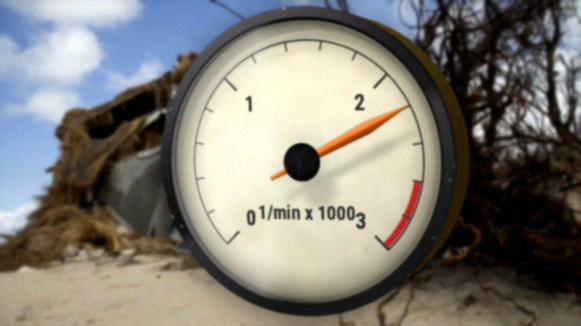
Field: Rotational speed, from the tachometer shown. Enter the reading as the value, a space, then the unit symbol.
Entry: 2200 rpm
